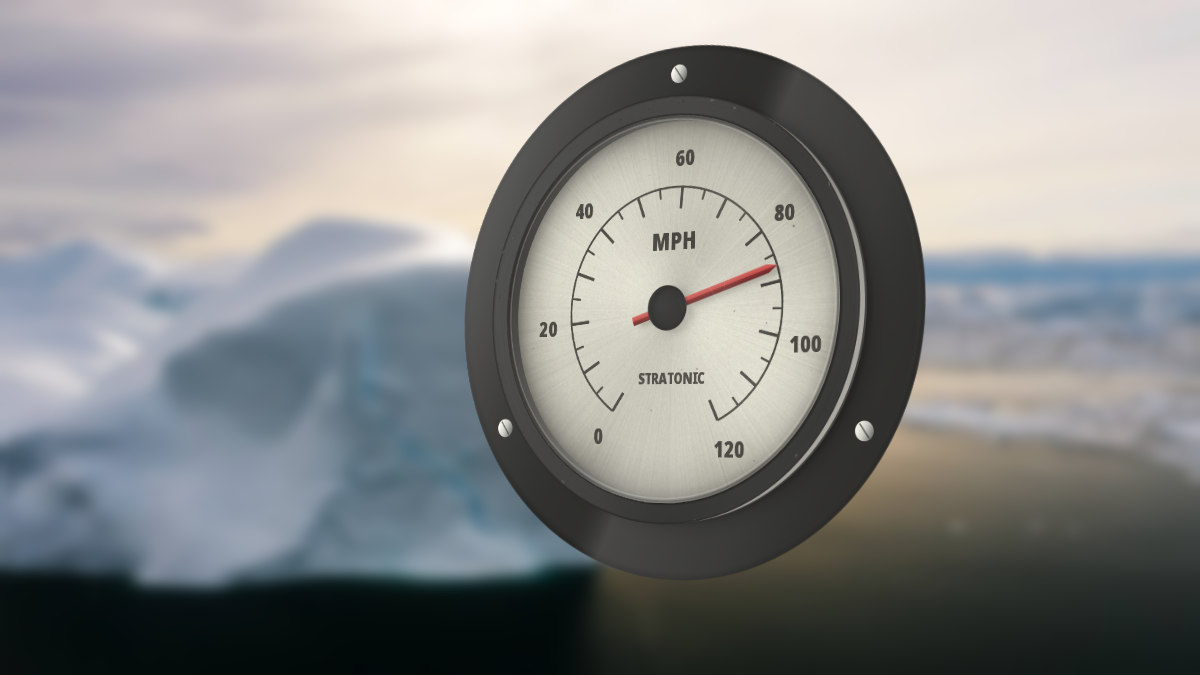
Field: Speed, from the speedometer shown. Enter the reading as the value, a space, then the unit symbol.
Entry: 87.5 mph
